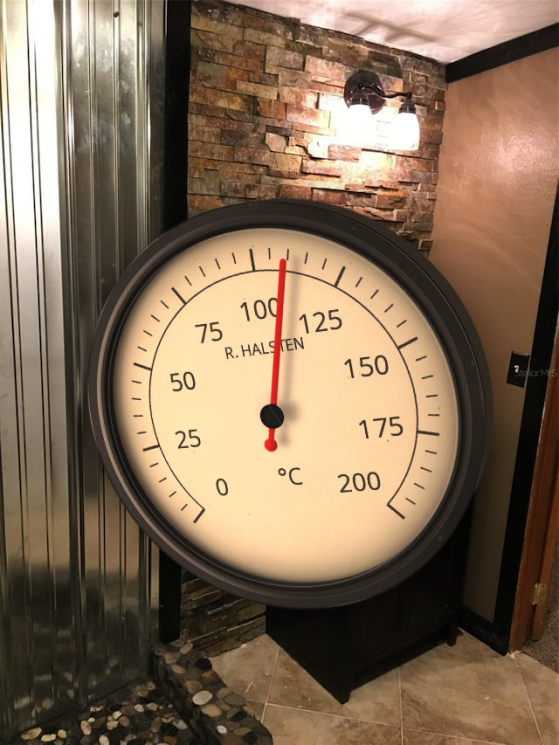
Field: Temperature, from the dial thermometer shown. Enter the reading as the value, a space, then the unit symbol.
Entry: 110 °C
